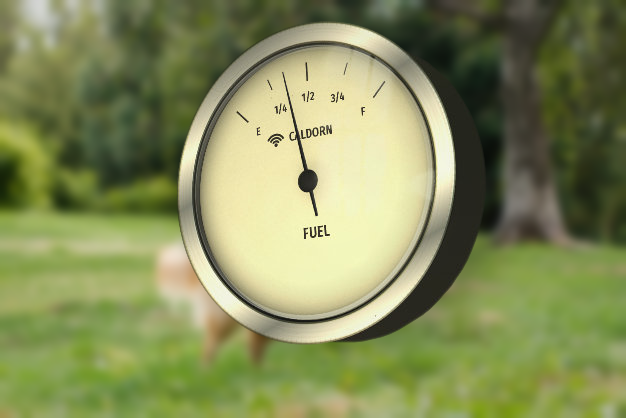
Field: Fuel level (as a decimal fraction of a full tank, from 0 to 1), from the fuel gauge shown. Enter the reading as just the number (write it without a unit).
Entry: 0.375
